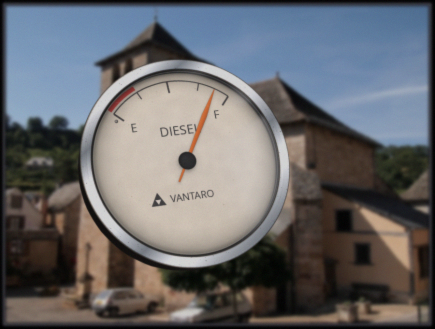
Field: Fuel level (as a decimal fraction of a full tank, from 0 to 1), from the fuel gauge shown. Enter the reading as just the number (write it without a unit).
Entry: 0.875
